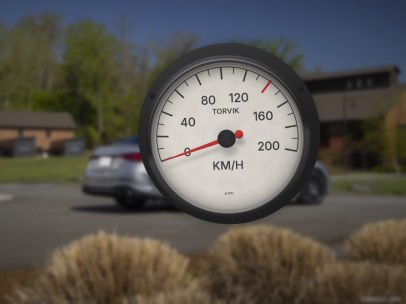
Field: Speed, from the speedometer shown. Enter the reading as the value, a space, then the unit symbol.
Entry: 0 km/h
